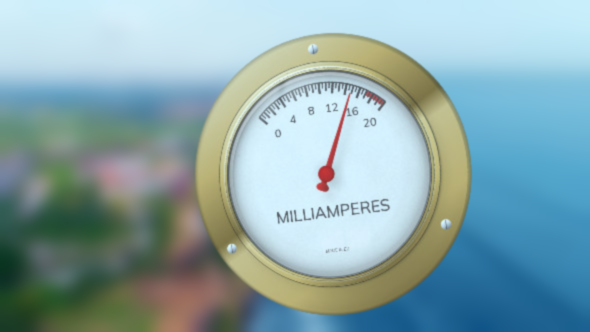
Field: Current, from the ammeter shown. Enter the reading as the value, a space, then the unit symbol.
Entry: 15 mA
